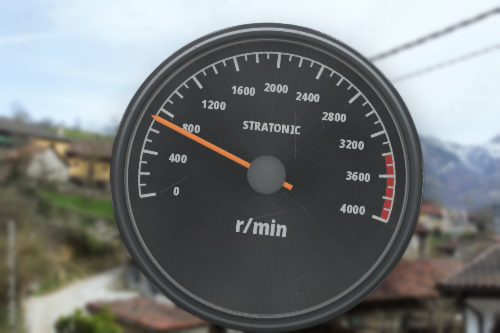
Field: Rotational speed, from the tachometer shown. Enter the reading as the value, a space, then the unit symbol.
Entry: 700 rpm
